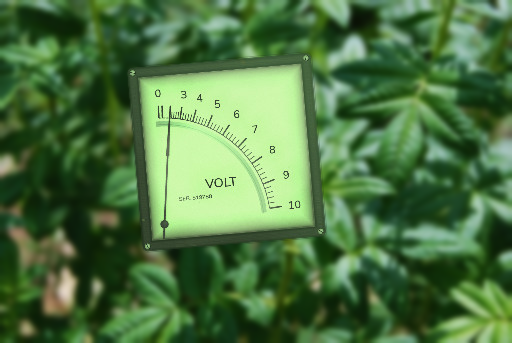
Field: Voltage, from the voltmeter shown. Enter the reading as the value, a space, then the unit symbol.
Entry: 2 V
